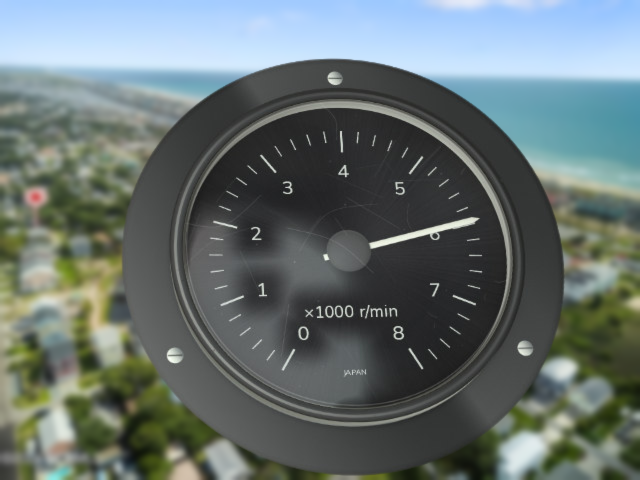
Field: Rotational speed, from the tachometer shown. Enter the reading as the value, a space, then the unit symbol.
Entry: 6000 rpm
